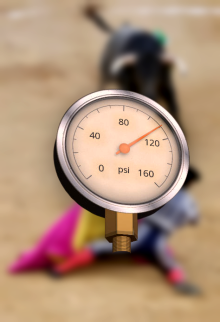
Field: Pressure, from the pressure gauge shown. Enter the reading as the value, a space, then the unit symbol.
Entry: 110 psi
